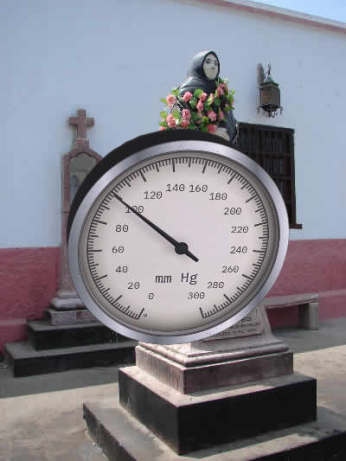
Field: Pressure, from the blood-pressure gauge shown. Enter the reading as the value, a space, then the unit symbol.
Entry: 100 mmHg
